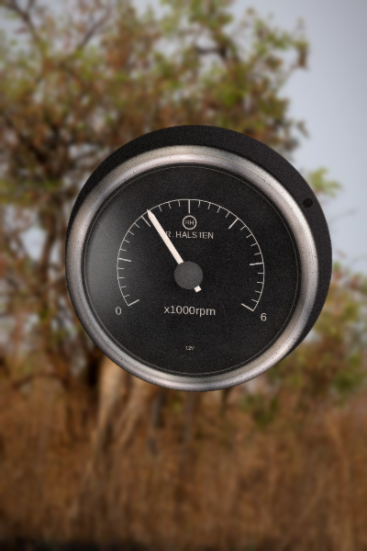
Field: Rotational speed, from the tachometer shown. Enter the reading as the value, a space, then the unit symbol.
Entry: 2200 rpm
